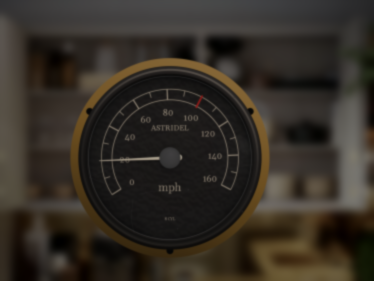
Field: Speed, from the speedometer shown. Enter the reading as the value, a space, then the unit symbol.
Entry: 20 mph
